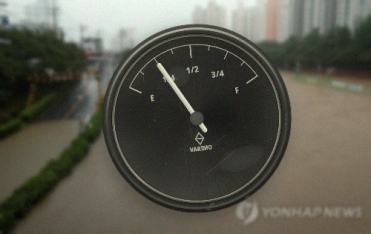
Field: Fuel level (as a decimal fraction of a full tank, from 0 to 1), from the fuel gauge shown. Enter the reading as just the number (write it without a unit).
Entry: 0.25
